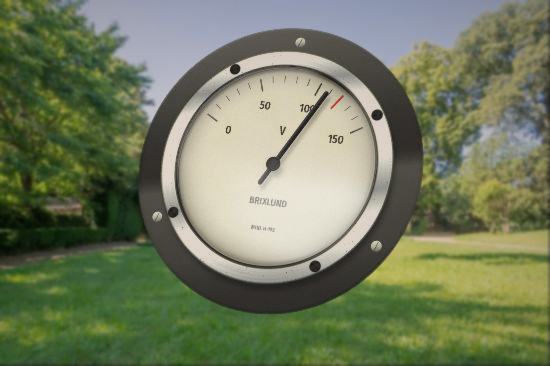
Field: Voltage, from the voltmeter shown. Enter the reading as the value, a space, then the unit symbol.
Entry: 110 V
